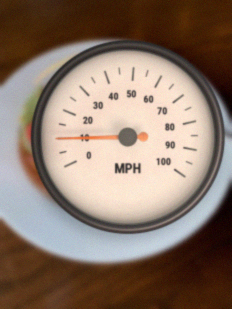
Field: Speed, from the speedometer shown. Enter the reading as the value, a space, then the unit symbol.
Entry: 10 mph
